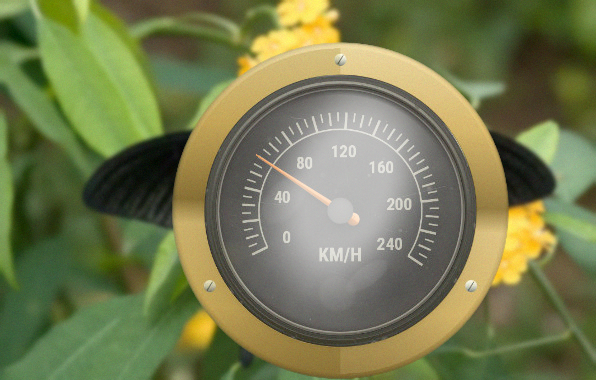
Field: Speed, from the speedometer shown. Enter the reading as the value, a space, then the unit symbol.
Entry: 60 km/h
